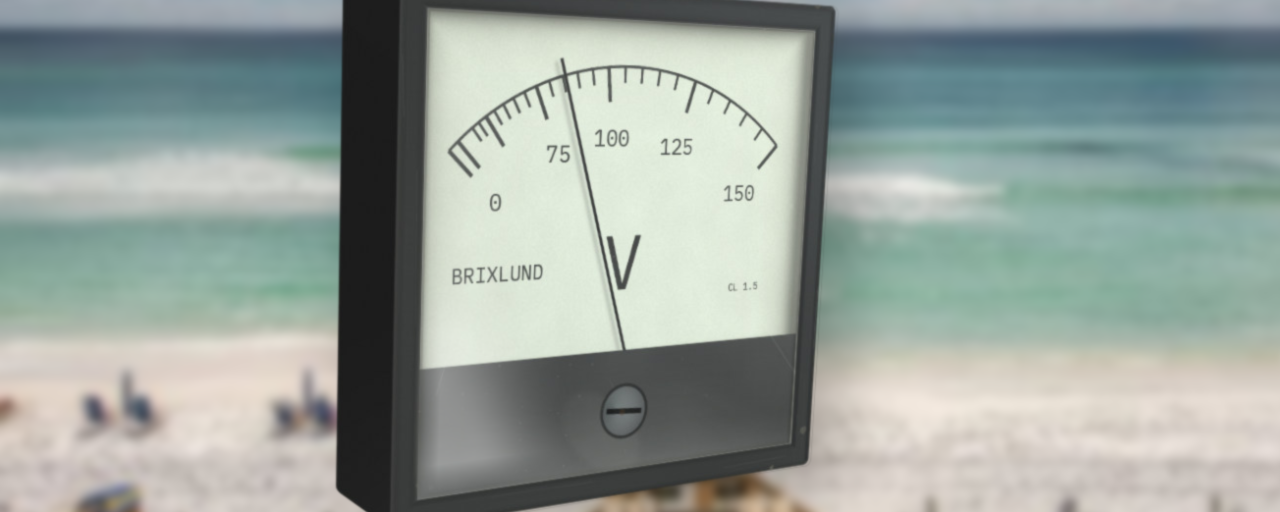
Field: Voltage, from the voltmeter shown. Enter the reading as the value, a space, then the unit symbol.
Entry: 85 V
